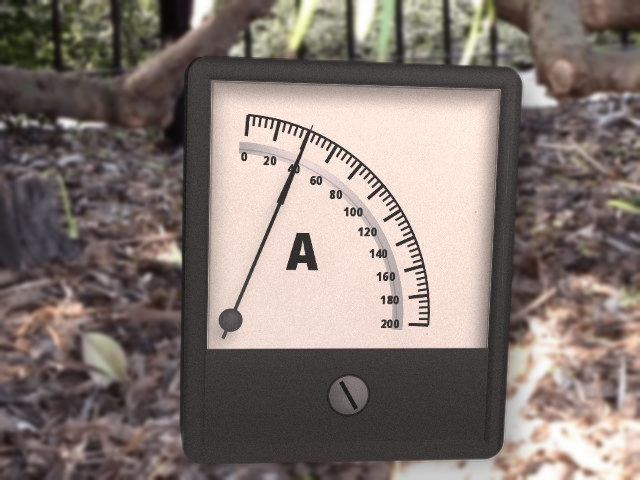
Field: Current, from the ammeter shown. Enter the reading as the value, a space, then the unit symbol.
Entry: 40 A
